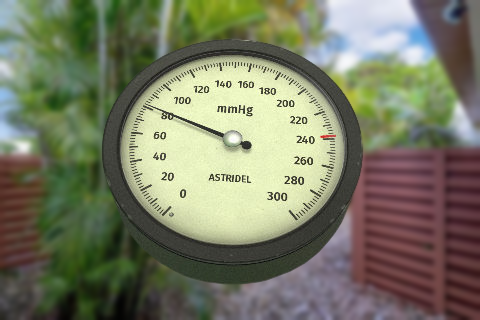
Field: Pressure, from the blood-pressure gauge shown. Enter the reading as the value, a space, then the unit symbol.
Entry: 80 mmHg
